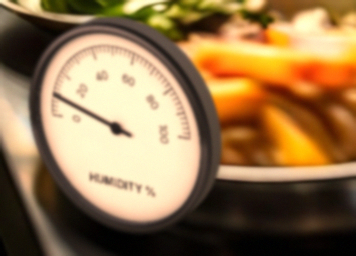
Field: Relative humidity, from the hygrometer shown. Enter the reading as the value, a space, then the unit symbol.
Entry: 10 %
